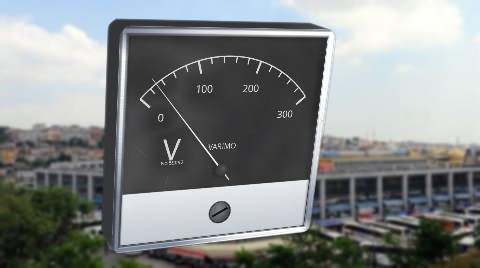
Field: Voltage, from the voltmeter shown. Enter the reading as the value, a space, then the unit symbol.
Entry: 30 V
